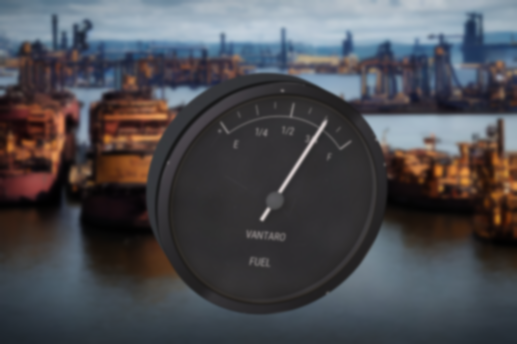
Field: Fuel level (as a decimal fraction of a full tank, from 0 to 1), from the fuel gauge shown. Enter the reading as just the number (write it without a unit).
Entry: 0.75
